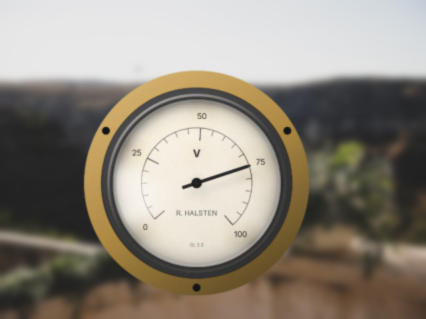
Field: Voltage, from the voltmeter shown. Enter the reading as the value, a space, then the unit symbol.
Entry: 75 V
